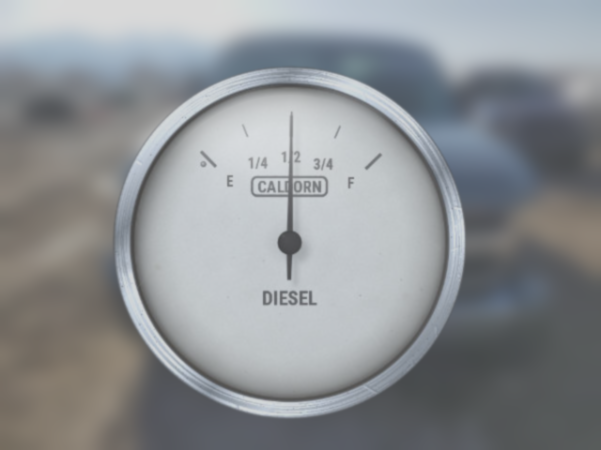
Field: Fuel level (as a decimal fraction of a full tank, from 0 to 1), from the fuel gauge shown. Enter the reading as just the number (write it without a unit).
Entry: 0.5
